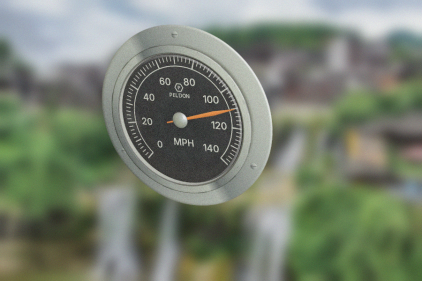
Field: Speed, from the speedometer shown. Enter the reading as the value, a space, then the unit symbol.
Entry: 110 mph
